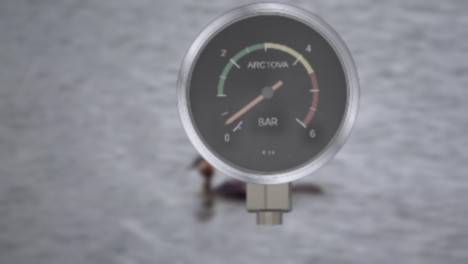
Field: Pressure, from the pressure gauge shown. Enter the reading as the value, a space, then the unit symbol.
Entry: 0.25 bar
